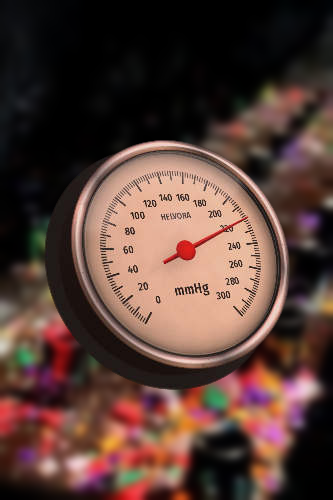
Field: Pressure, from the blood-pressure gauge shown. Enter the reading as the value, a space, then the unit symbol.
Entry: 220 mmHg
